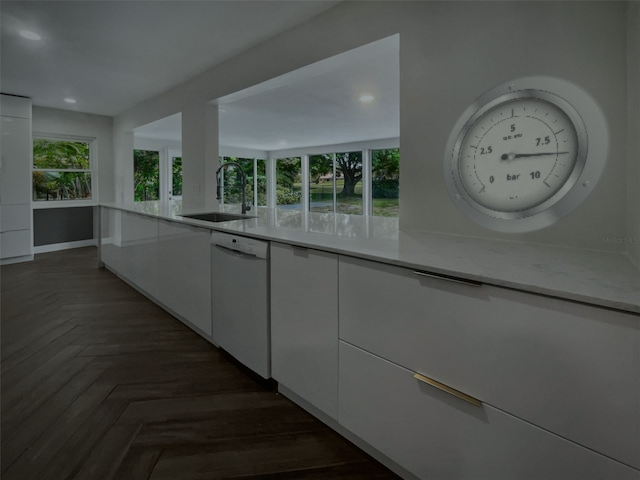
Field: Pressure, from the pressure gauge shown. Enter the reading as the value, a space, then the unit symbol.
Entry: 8.5 bar
